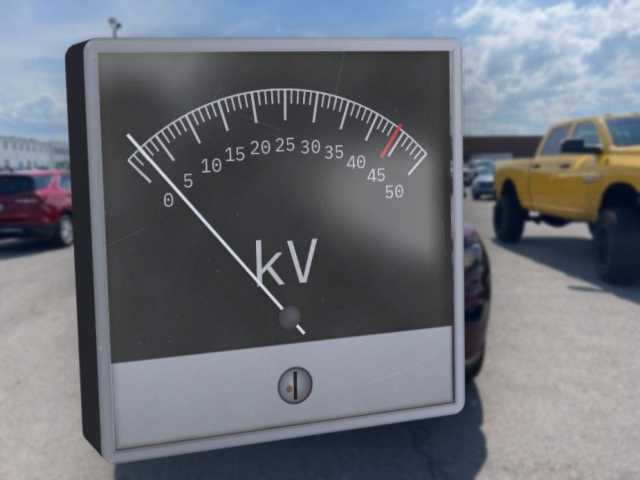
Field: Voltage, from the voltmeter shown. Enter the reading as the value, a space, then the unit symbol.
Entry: 2 kV
